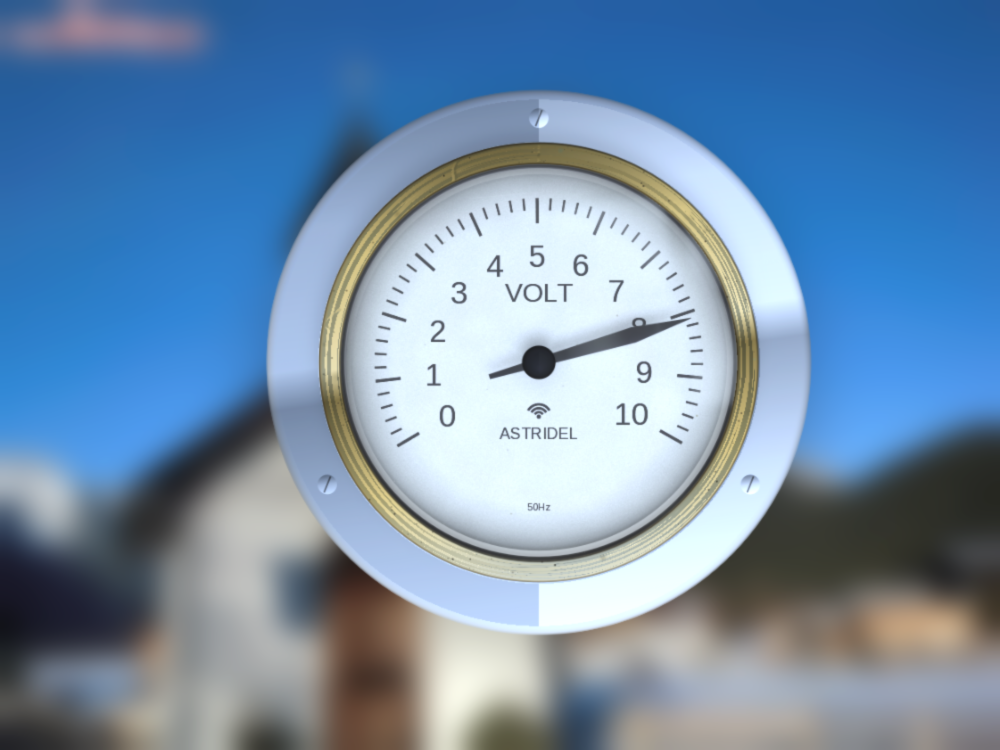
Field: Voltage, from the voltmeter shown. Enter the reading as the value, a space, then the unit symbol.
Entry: 8.1 V
